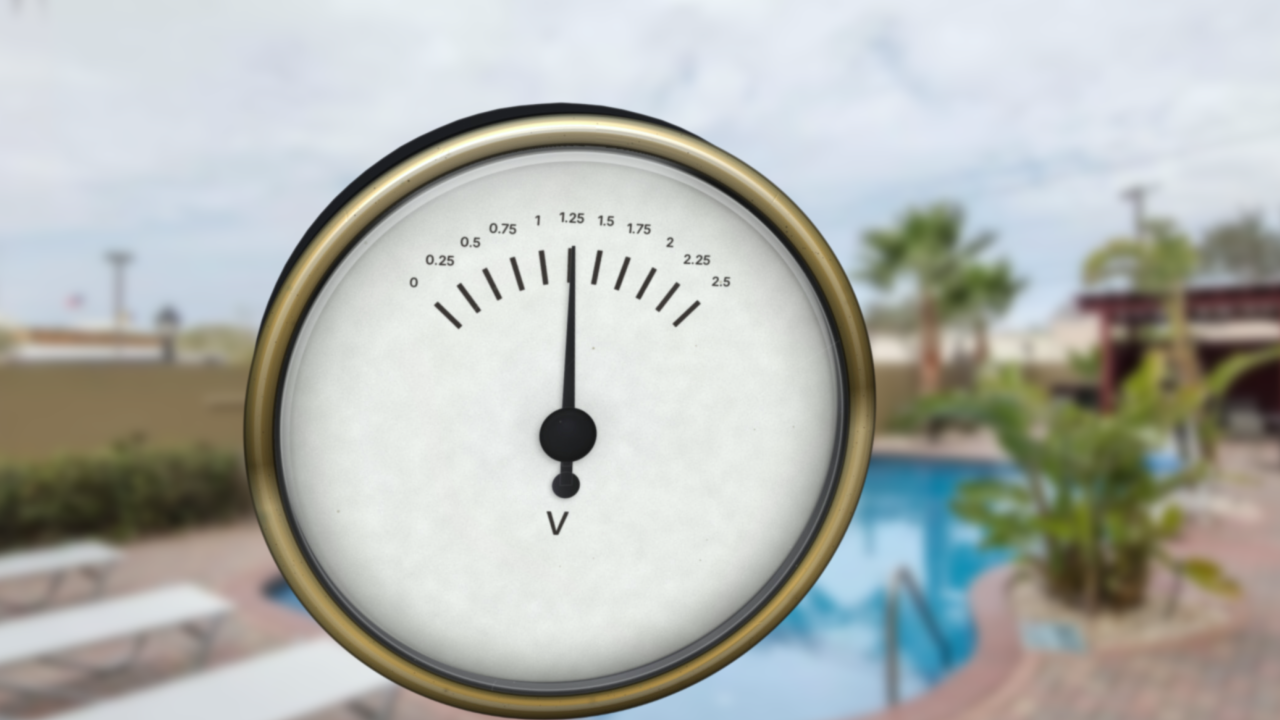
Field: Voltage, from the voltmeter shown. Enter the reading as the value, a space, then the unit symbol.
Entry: 1.25 V
